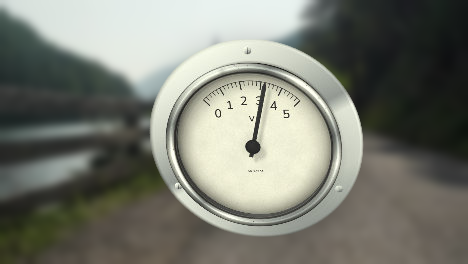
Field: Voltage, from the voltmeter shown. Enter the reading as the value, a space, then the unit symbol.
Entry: 3.2 V
